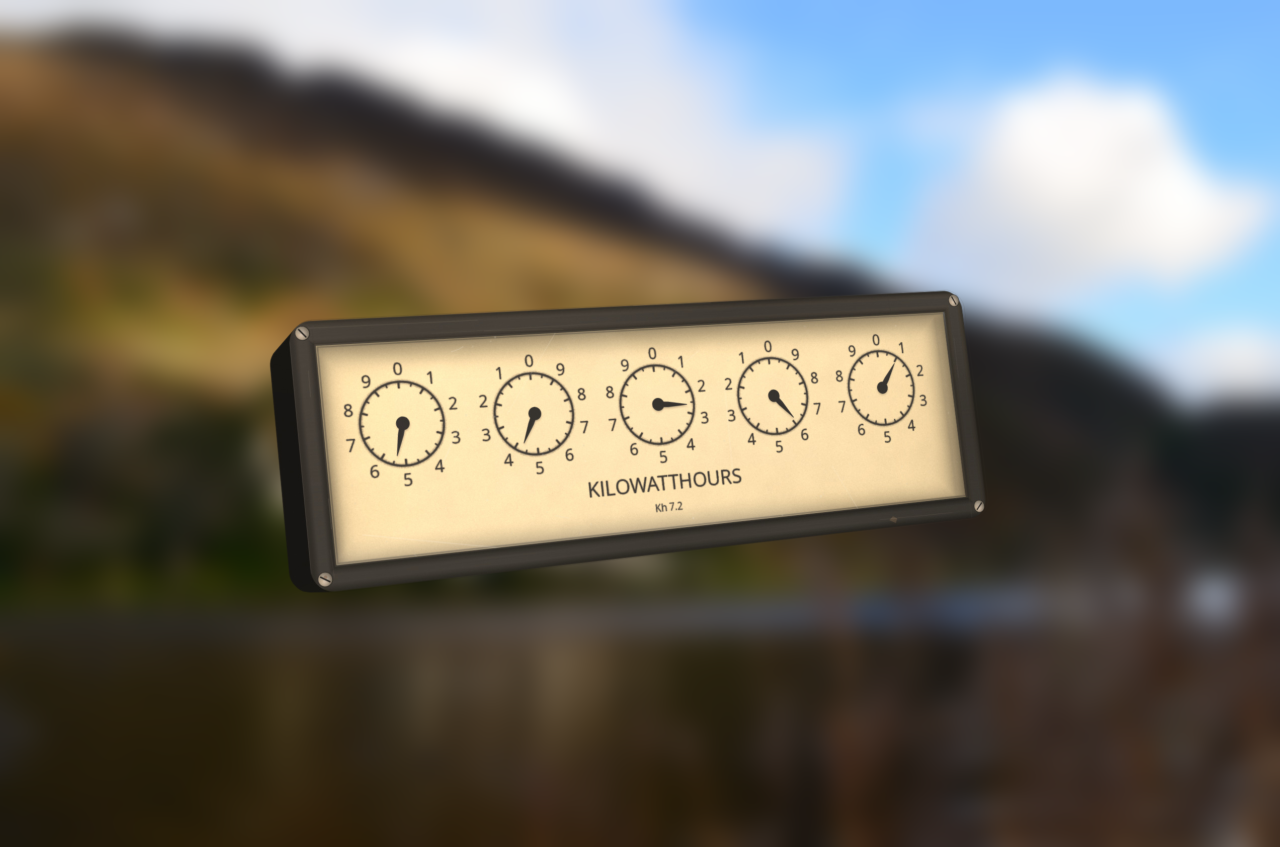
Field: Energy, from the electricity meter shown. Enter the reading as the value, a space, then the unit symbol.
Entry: 54261 kWh
